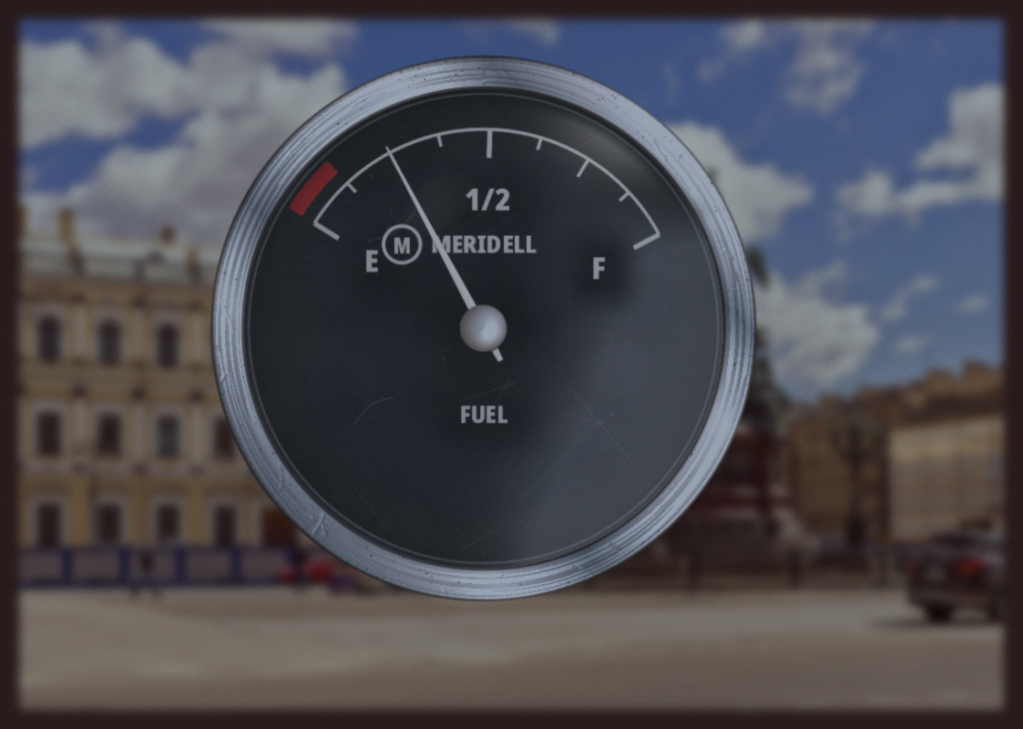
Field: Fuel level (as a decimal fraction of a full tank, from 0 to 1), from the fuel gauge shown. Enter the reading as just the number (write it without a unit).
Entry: 0.25
